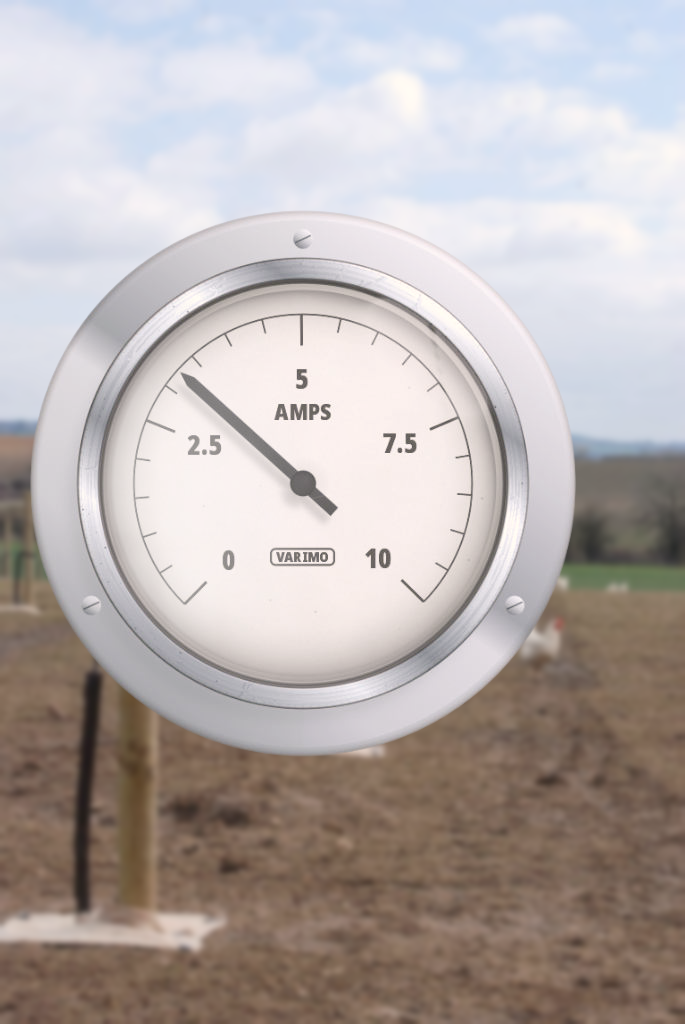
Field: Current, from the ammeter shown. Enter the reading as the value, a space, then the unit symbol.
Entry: 3.25 A
